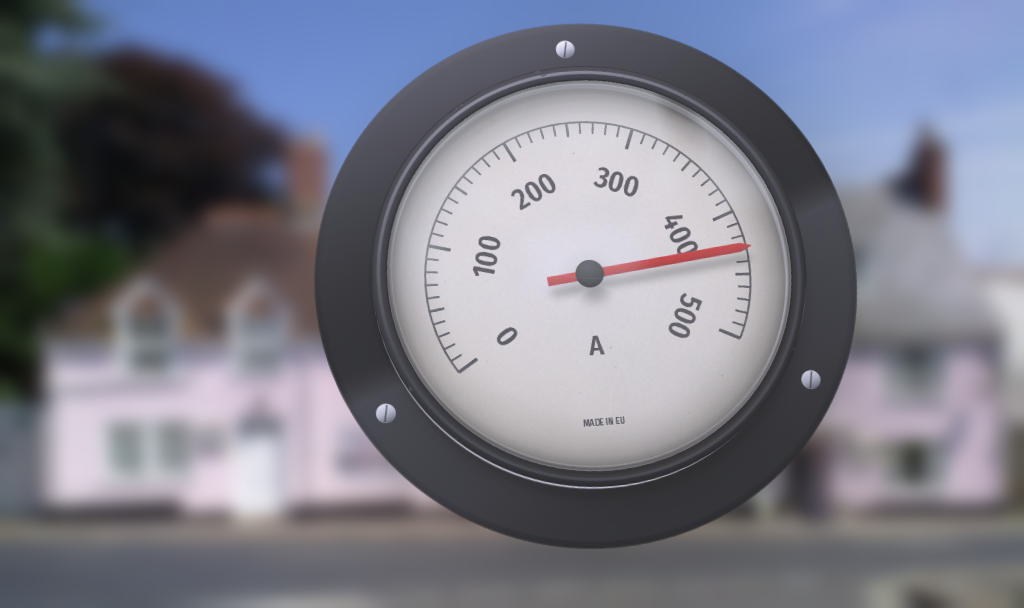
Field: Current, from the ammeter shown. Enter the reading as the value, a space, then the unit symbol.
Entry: 430 A
